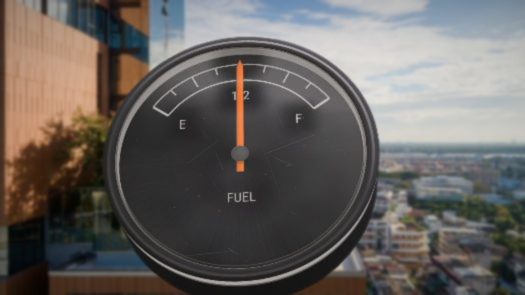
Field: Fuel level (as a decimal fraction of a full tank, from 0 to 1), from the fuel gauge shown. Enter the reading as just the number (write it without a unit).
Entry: 0.5
